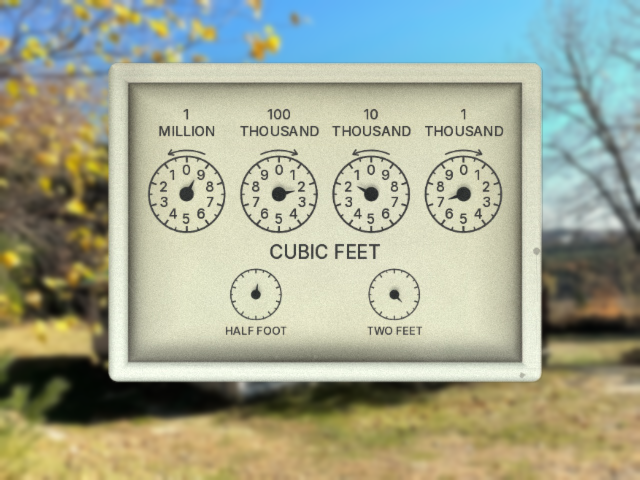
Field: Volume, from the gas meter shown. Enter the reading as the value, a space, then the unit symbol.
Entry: 921700 ft³
